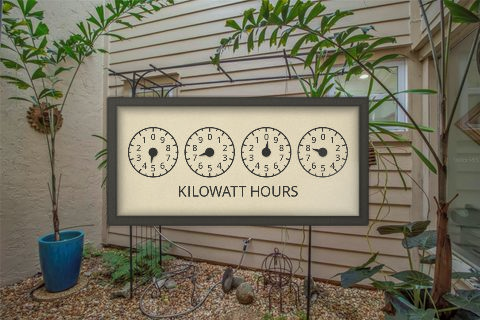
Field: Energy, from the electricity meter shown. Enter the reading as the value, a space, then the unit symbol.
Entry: 4698 kWh
